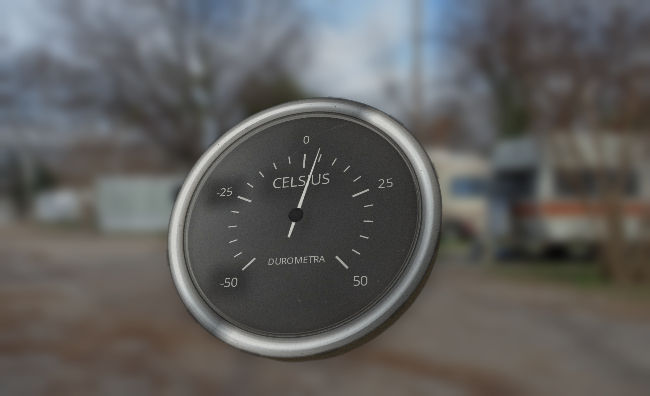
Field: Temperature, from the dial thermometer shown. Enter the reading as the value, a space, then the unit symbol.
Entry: 5 °C
